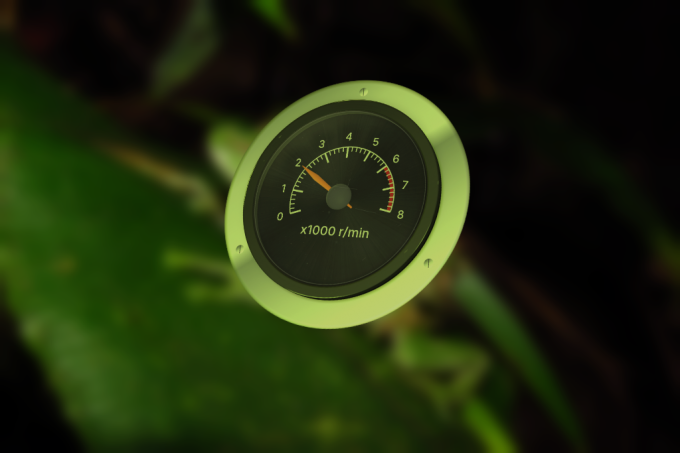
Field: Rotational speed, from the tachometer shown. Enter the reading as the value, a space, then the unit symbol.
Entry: 2000 rpm
